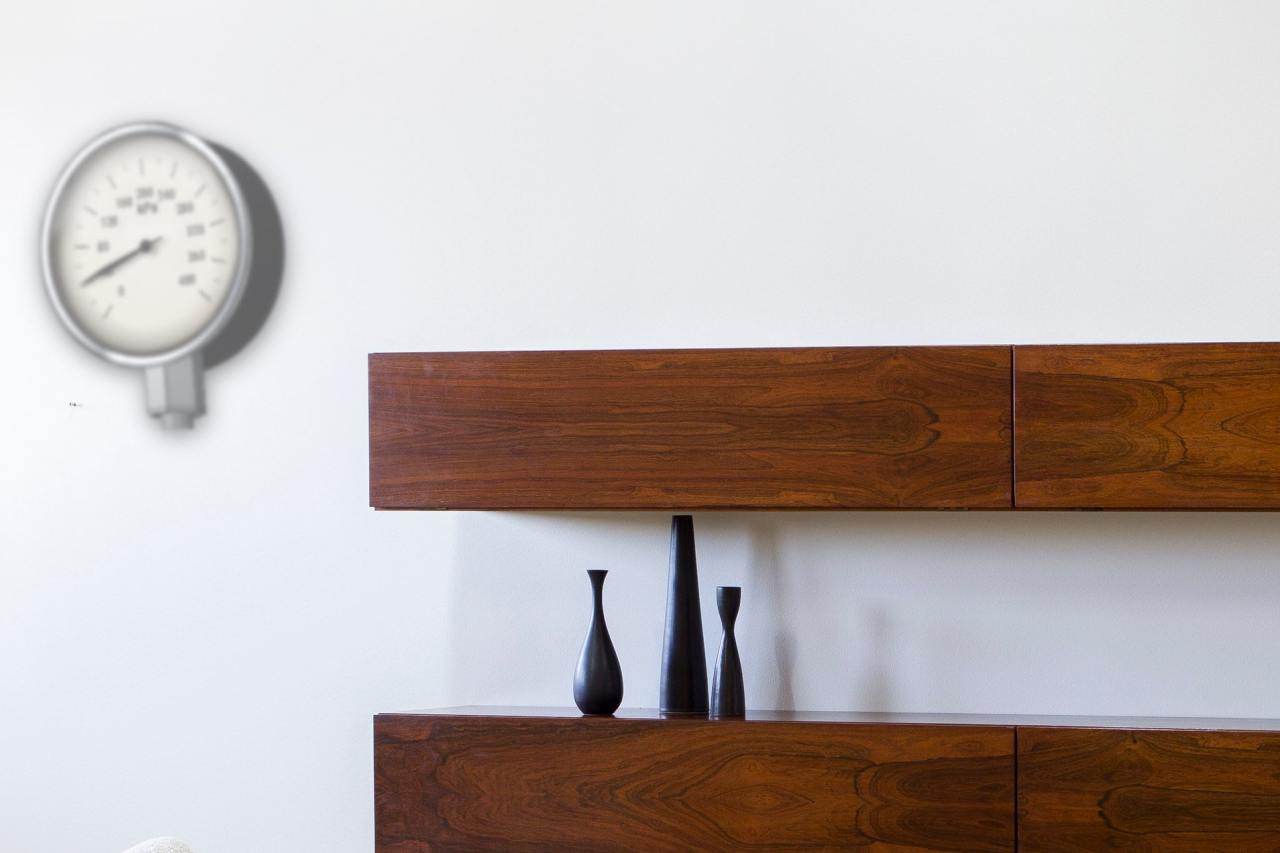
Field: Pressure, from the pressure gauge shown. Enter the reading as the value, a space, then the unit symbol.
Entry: 40 kPa
